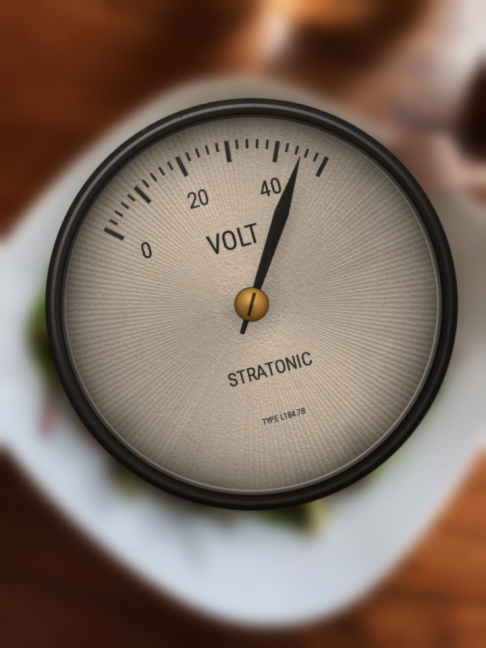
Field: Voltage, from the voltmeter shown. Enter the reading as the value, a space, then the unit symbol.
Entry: 45 V
